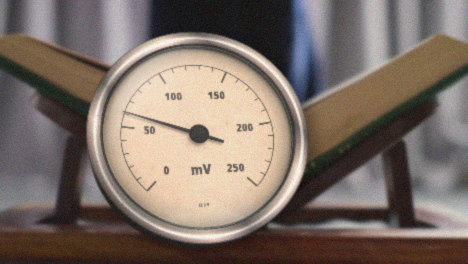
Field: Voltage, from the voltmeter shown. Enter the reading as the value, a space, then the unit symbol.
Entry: 60 mV
